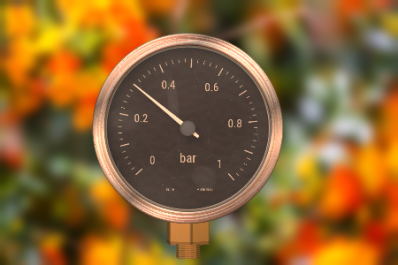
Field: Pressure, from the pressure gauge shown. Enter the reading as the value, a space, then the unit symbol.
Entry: 0.3 bar
